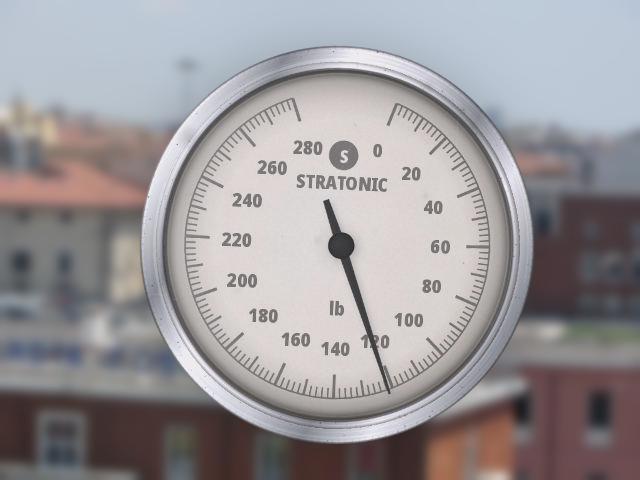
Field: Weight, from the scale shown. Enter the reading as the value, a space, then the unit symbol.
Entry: 122 lb
